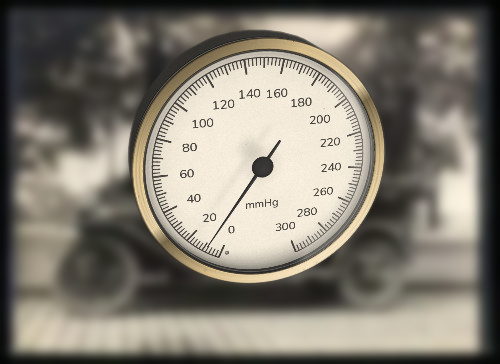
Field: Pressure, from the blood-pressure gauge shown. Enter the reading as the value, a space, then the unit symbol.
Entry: 10 mmHg
